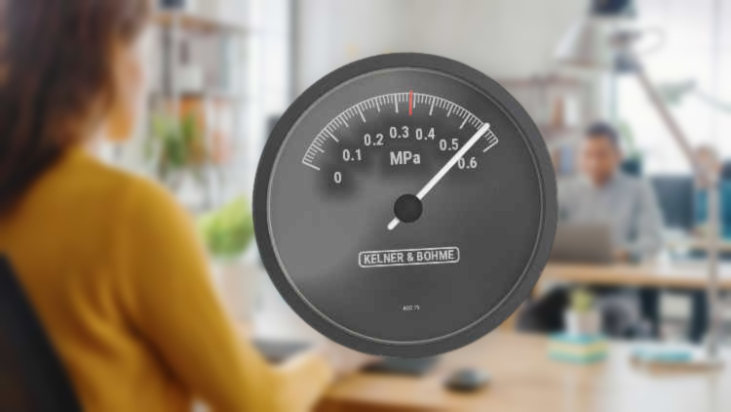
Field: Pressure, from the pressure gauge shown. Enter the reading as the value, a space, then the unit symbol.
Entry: 0.55 MPa
